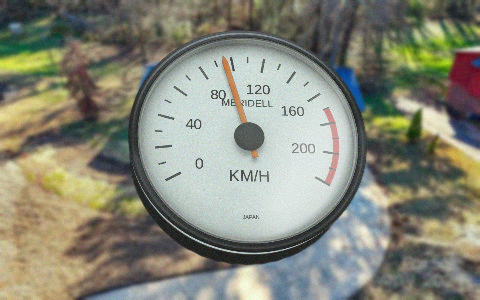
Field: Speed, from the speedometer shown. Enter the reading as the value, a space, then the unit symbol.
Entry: 95 km/h
